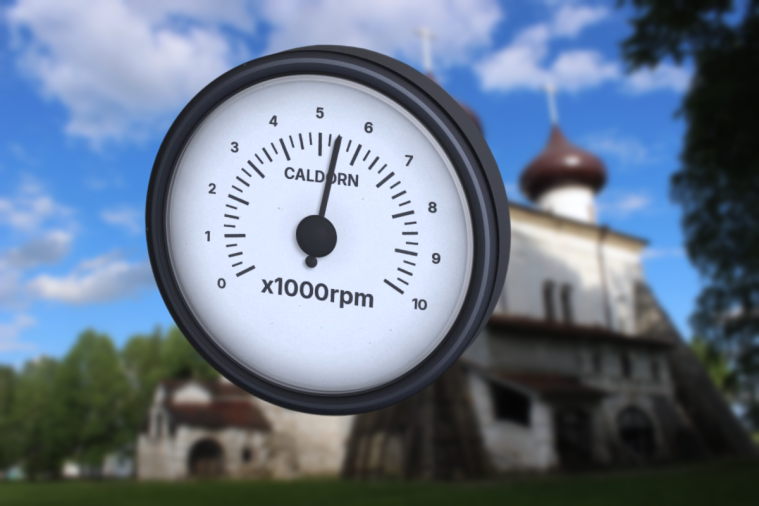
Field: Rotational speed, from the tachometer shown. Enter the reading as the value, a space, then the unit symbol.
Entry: 5500 rpm
